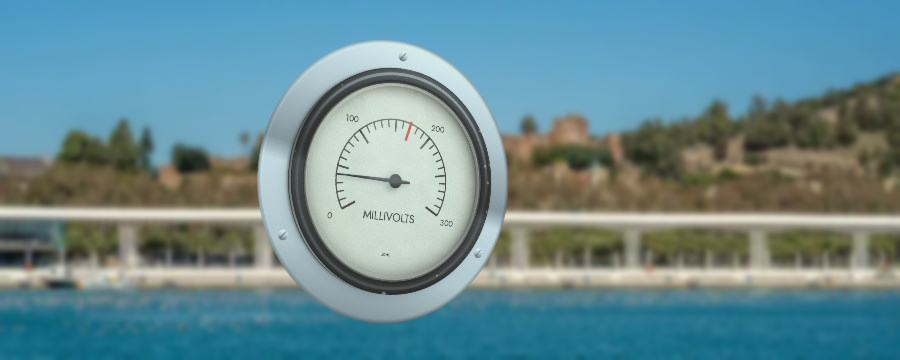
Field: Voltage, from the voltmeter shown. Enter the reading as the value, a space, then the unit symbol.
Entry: 40 mV
